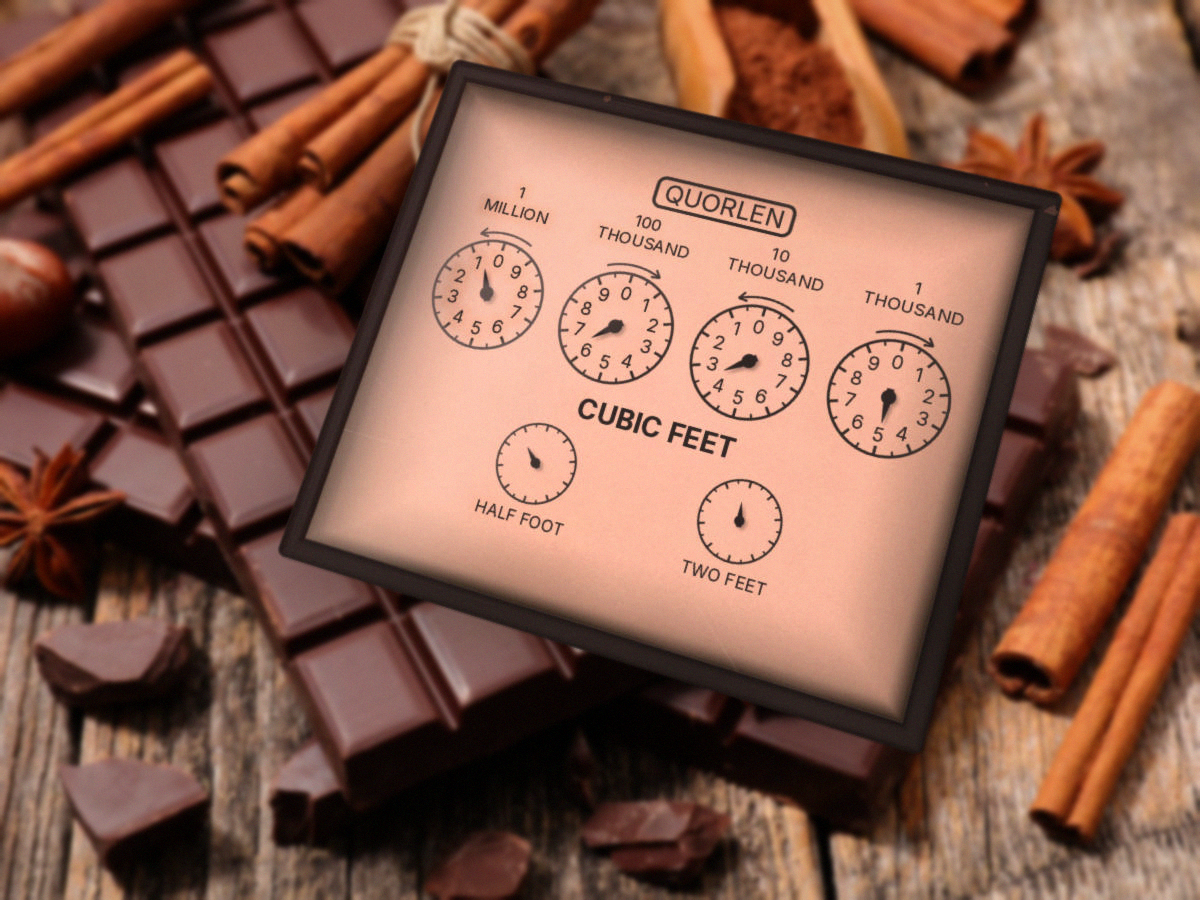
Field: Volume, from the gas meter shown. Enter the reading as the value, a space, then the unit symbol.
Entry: 63500 ft³
